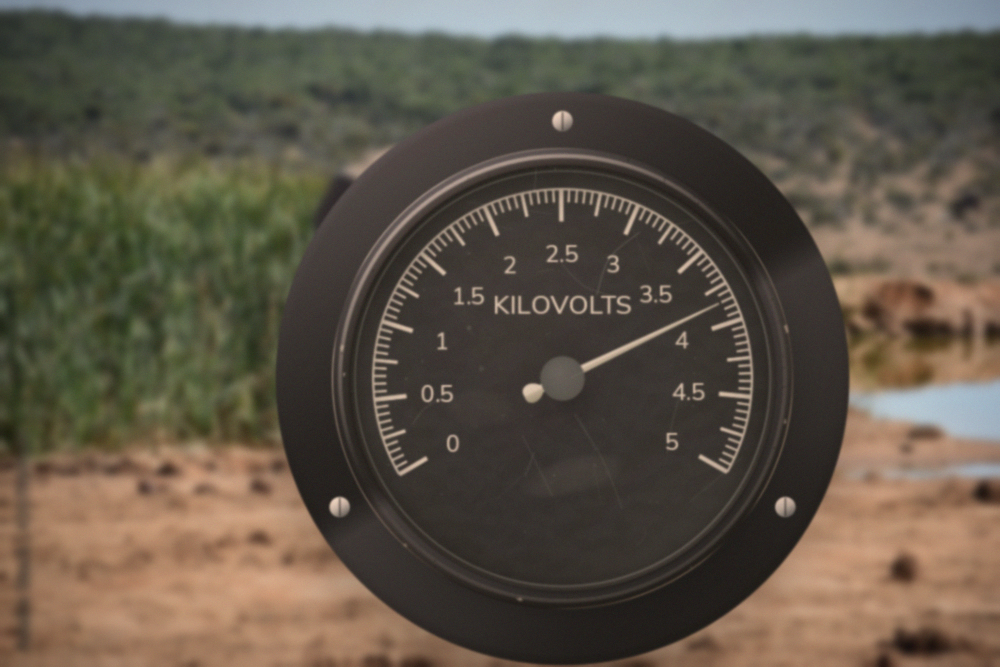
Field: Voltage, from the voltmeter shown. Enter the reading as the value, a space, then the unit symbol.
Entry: 3.85 kV
